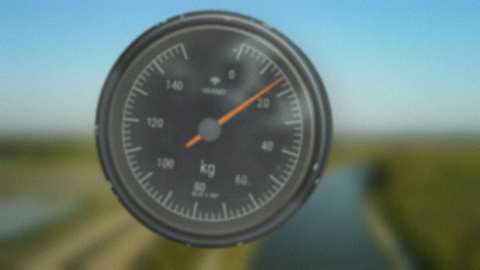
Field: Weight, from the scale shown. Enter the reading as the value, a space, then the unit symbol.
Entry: 16 kg
